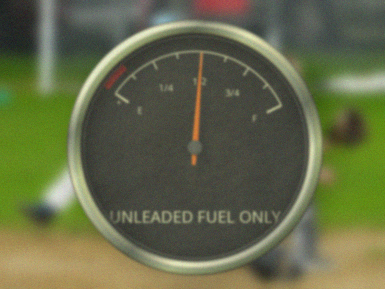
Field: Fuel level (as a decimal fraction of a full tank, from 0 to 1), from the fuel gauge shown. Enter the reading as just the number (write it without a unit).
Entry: 0.5
